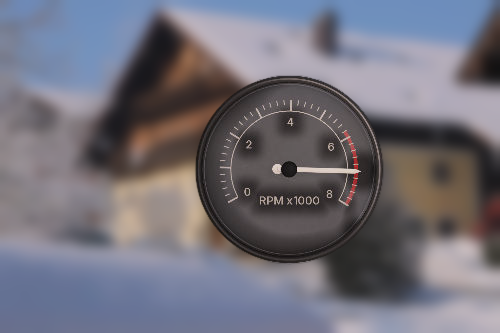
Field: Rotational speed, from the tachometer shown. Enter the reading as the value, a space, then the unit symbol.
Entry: 7000 rpm
